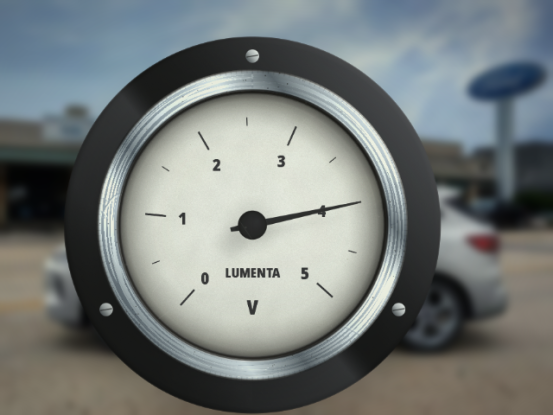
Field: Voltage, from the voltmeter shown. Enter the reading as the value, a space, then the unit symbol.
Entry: 4 V
